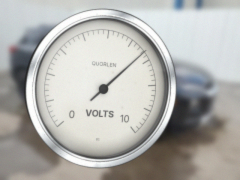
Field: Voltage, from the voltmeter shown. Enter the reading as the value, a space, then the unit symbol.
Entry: 6.6 V
